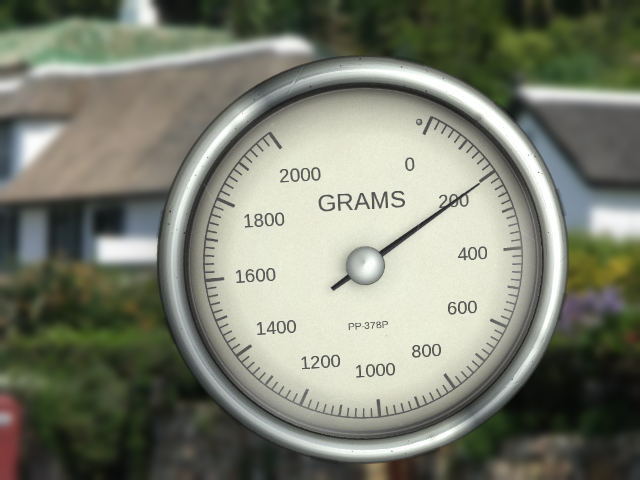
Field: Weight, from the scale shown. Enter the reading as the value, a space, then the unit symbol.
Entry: 200 g
